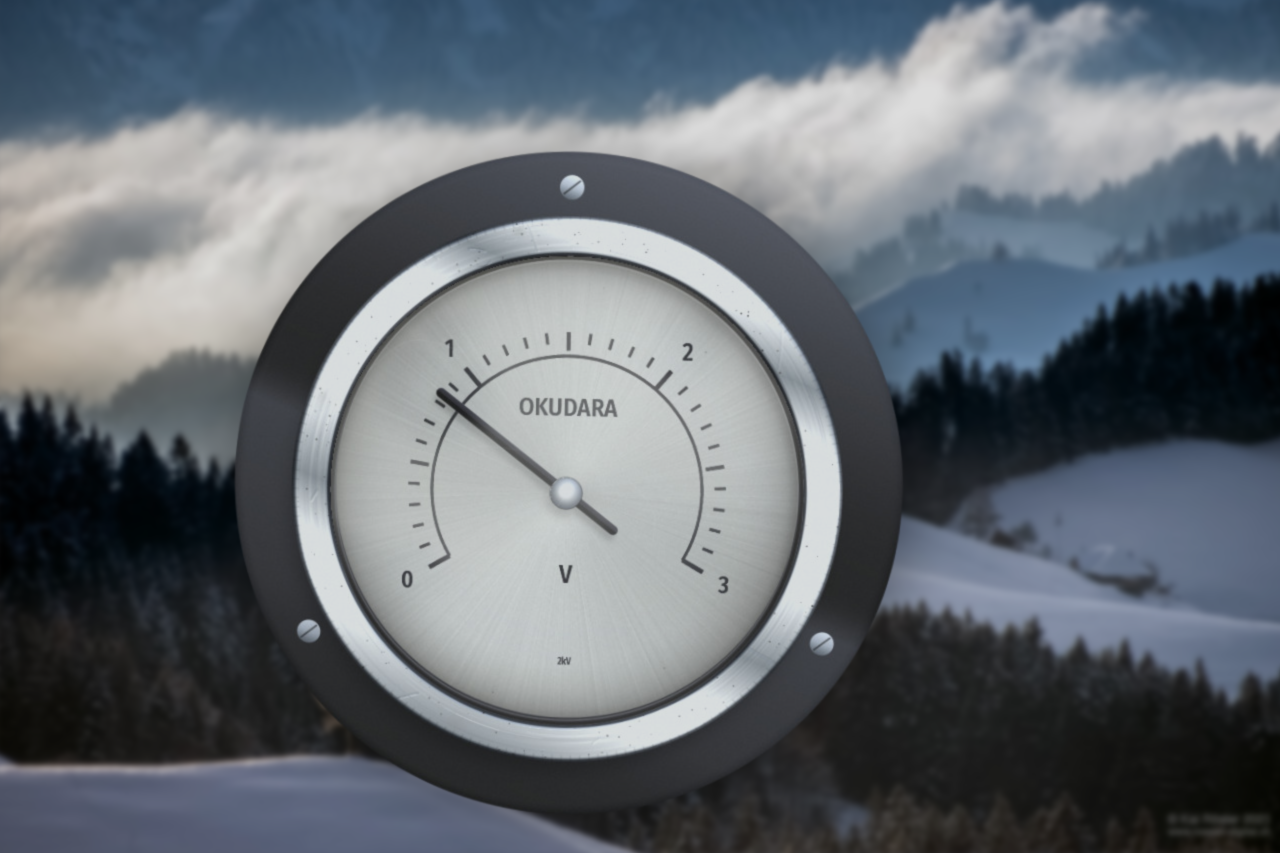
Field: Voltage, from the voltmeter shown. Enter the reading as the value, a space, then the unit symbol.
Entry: 0.85 V
